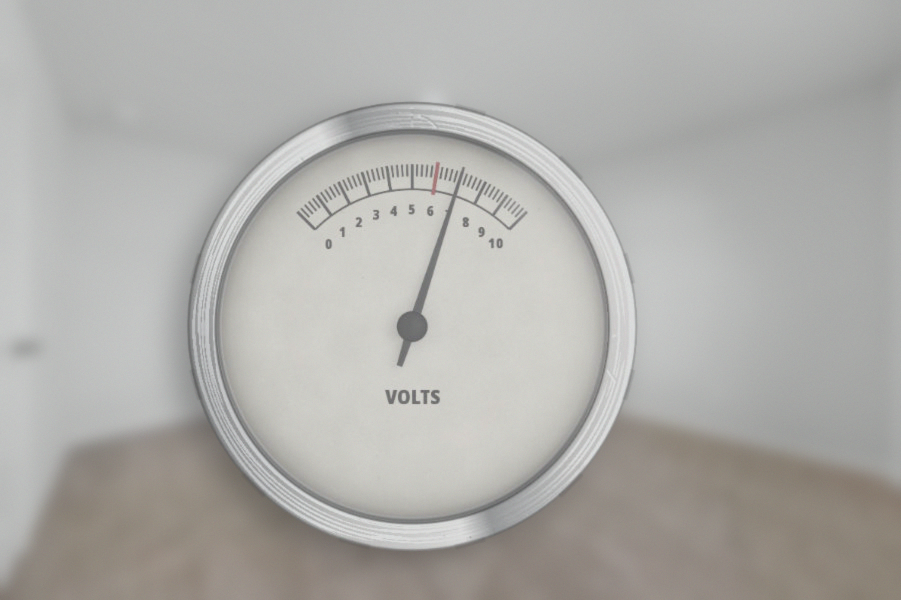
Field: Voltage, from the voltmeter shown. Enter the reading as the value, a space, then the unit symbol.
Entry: 7 V
